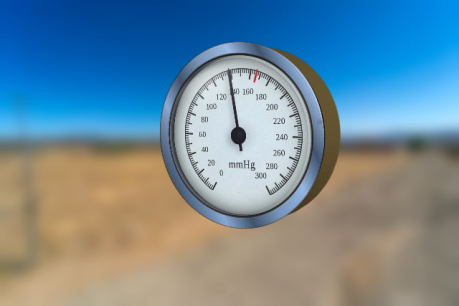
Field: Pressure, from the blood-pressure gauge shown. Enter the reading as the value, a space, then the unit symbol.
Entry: 140 mmHg
